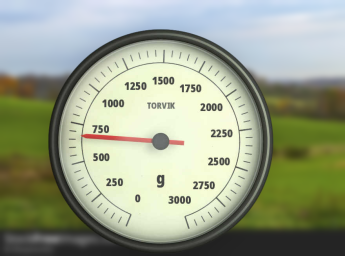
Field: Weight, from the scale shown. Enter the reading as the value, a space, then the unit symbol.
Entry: 675 g
